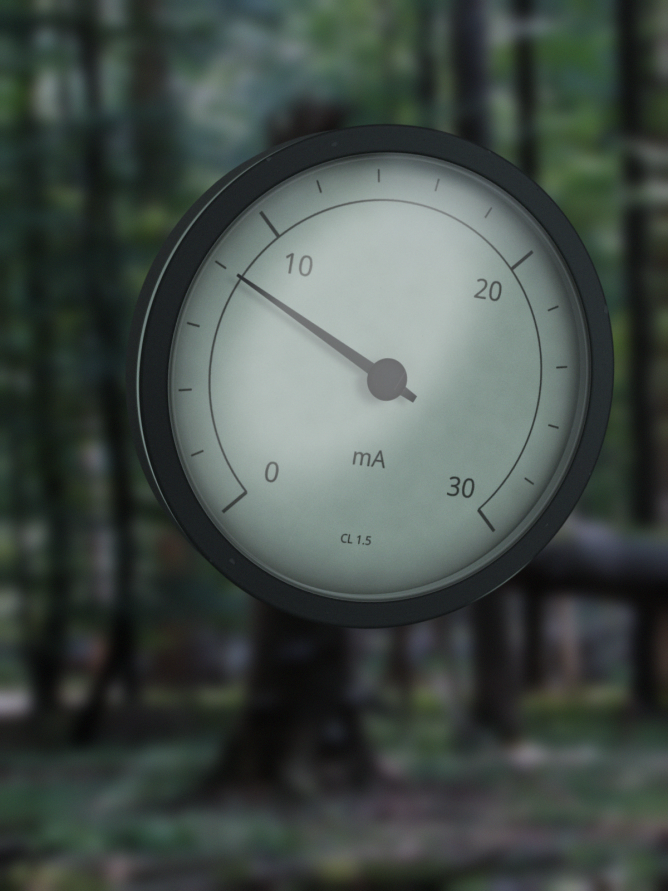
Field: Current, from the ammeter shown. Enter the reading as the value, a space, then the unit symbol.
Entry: 8 mA
